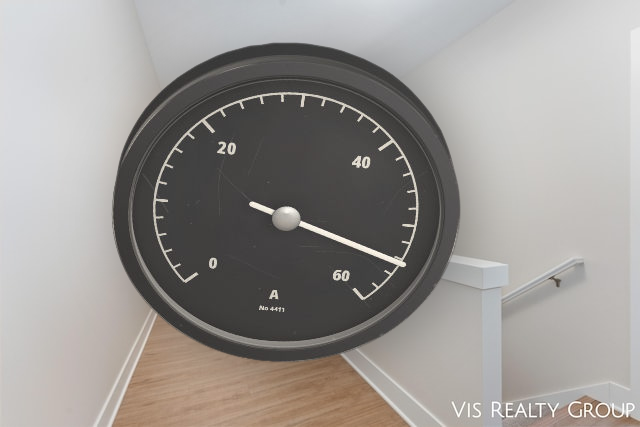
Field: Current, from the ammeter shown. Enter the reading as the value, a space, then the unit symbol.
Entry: 54 A
